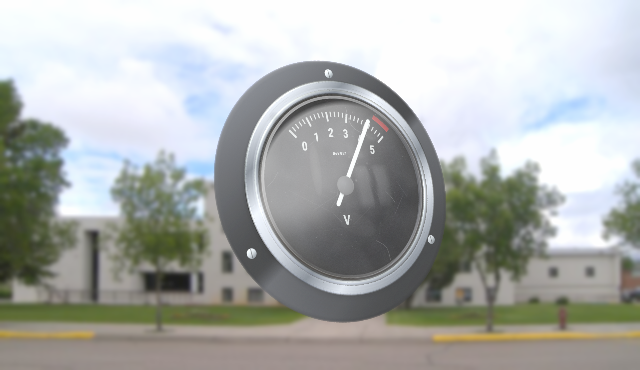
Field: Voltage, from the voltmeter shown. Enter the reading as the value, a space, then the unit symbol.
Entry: 4 V
